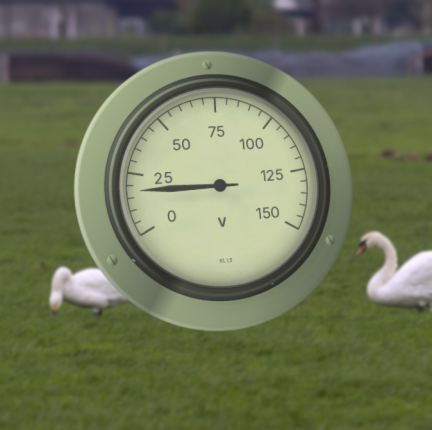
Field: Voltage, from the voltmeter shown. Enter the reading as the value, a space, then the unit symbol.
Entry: 17.5 V
